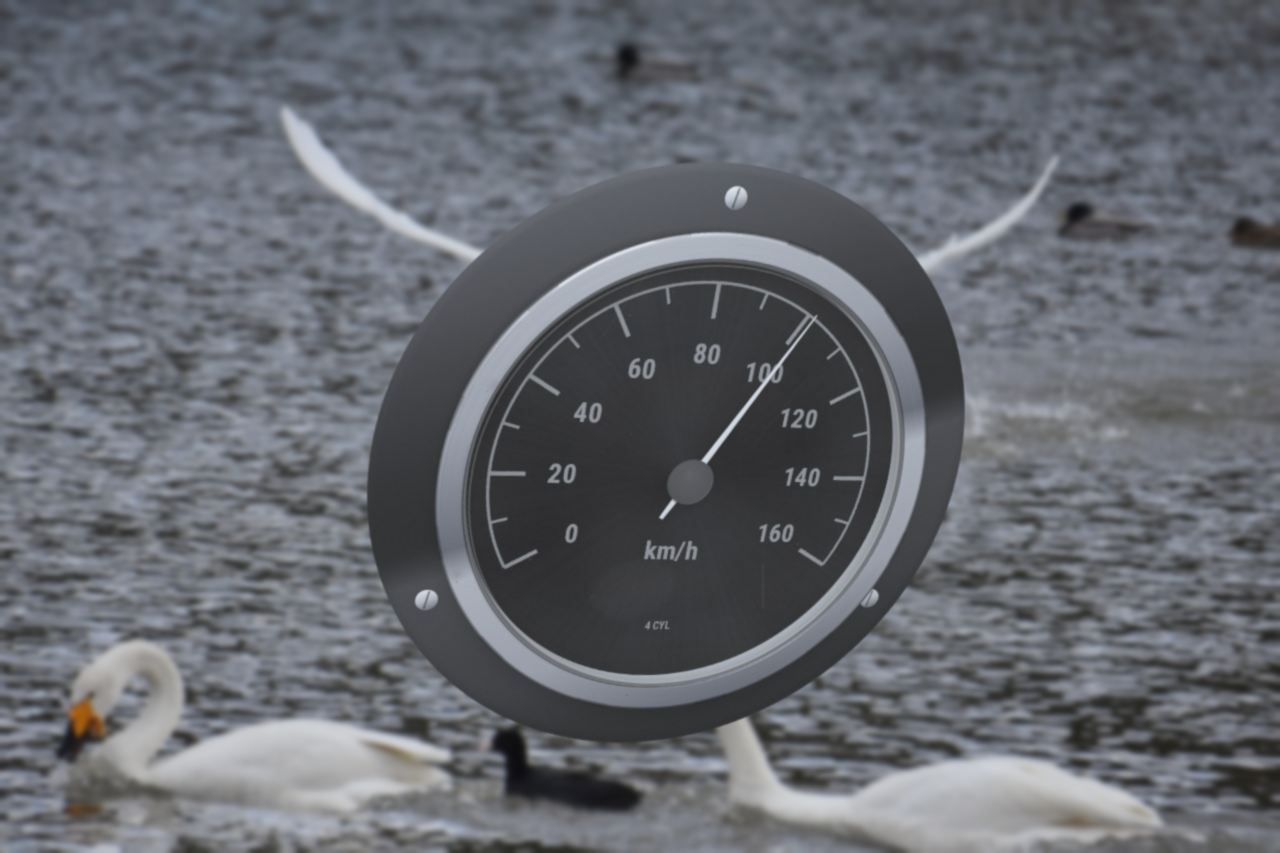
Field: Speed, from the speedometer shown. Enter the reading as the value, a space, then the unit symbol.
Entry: 100 km/h
